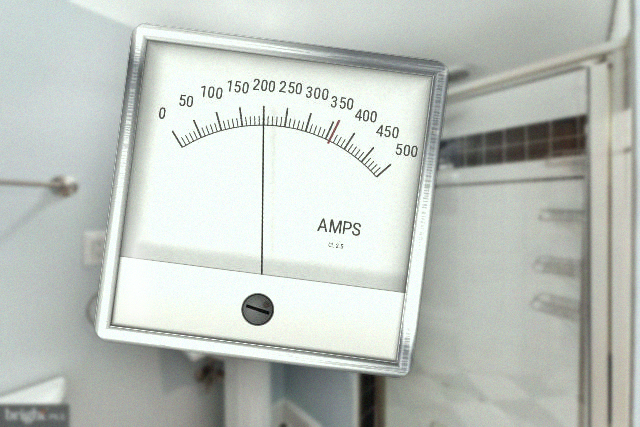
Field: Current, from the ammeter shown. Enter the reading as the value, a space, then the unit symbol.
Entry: 200 A
